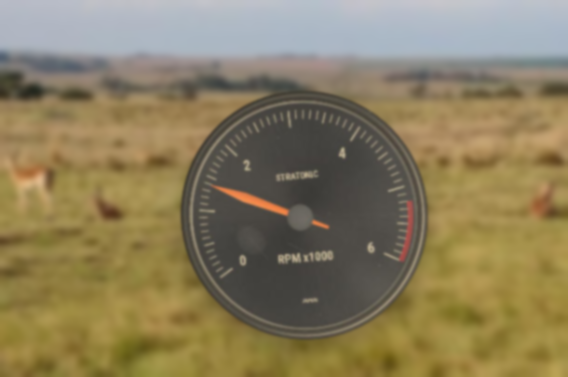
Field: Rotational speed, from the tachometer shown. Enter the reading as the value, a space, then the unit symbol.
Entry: 1400 rpm
